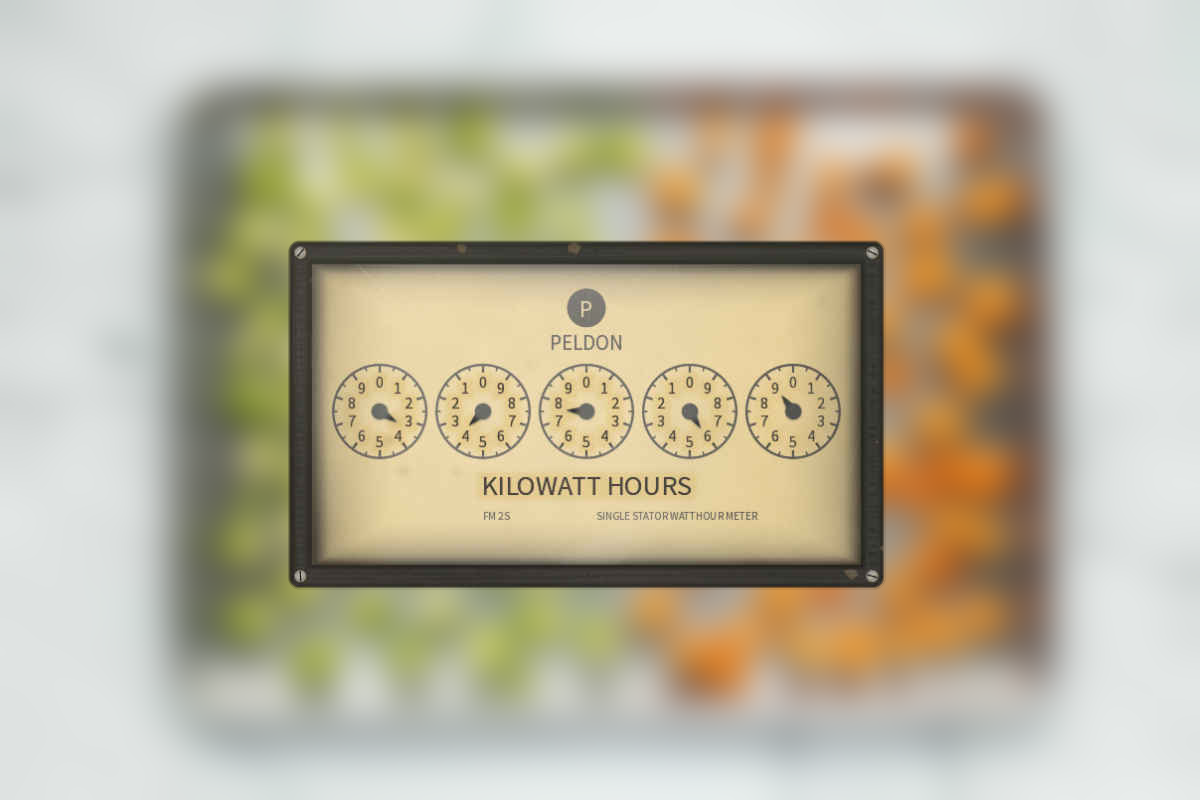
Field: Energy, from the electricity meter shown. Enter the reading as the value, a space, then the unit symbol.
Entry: 33759 kWh
